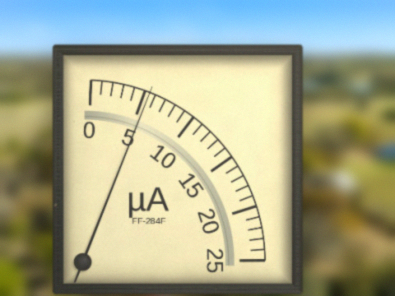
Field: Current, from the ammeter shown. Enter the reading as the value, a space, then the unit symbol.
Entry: 5.5 µA
